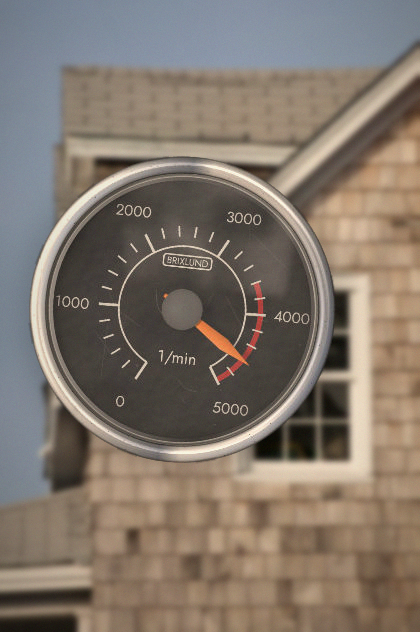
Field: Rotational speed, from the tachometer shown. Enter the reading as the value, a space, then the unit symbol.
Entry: 4600 rpm
